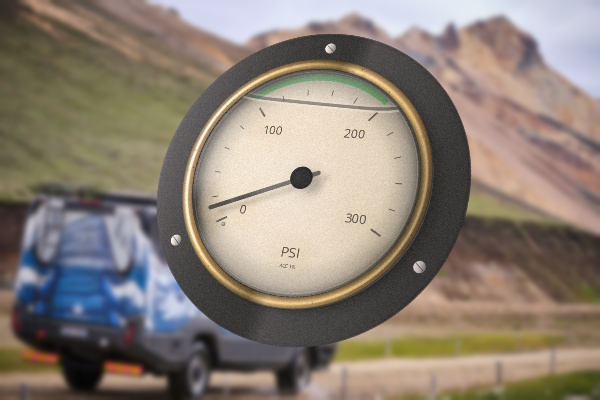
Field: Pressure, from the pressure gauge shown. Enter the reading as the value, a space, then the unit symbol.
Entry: 10 psi
